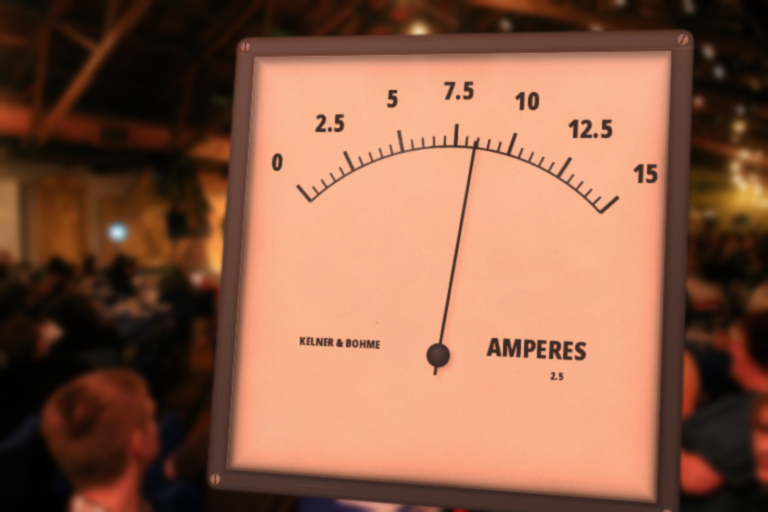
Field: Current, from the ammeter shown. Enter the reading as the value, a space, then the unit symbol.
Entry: 8.5 A
